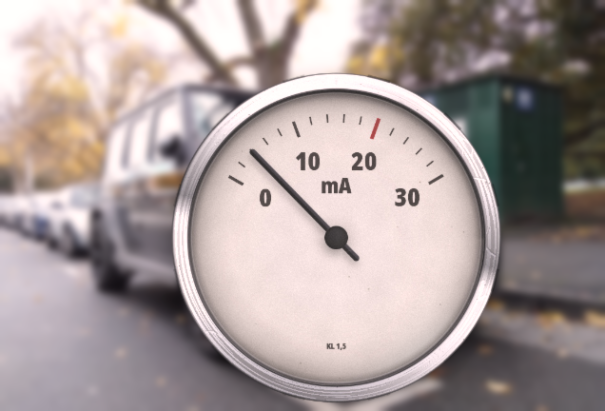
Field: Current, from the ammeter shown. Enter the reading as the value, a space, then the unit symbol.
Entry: 4 mA
